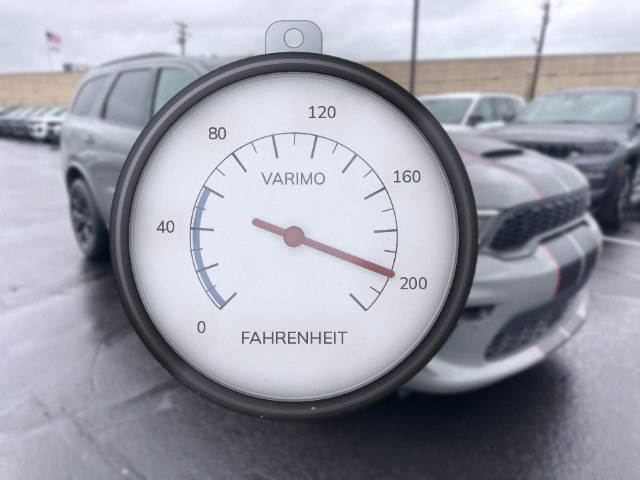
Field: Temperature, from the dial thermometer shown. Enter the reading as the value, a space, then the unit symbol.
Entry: 200 °F
